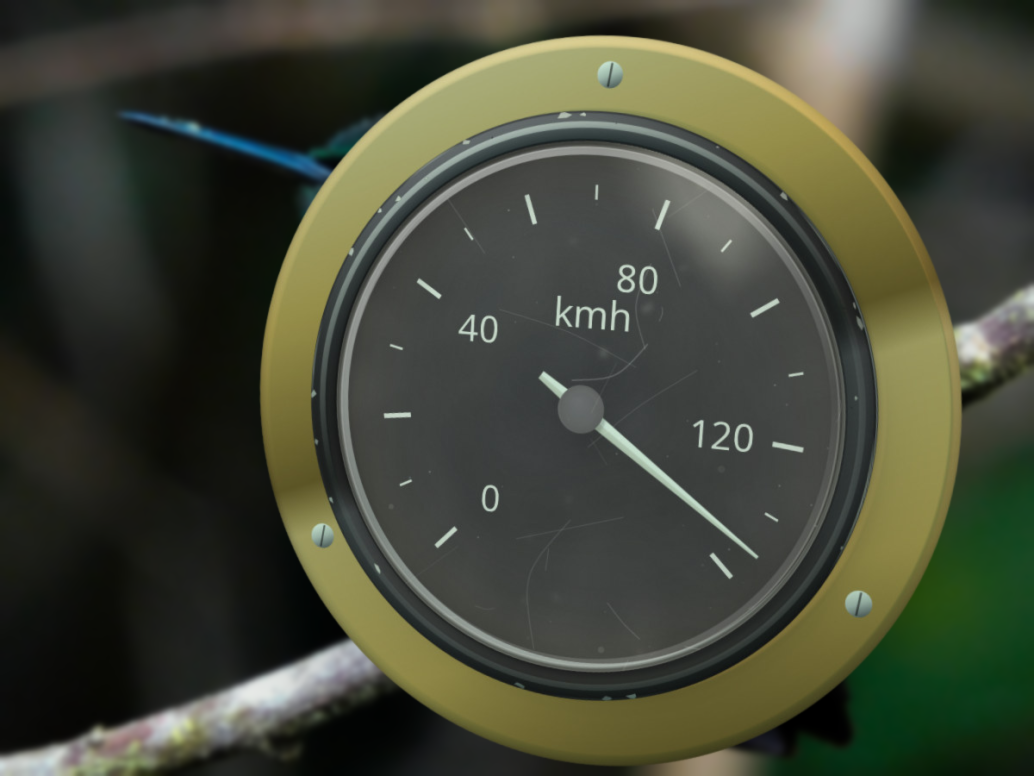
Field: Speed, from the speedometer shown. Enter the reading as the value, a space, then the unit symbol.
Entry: 135 km/h
